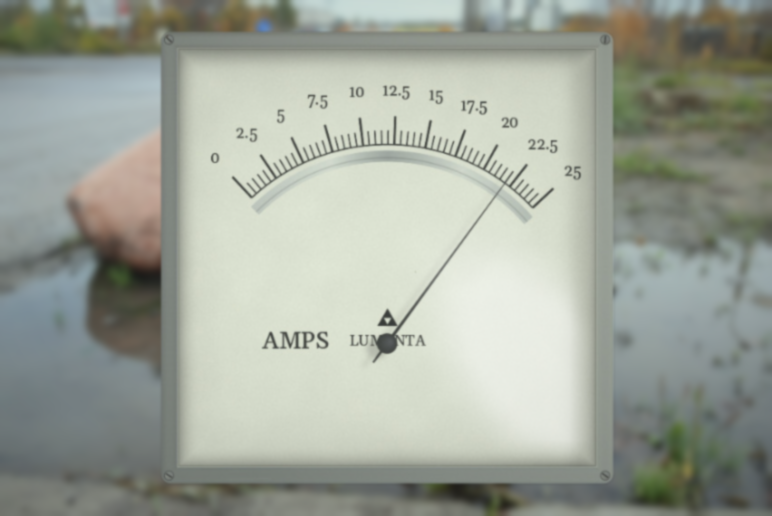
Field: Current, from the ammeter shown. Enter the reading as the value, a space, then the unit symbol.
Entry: 22 A
